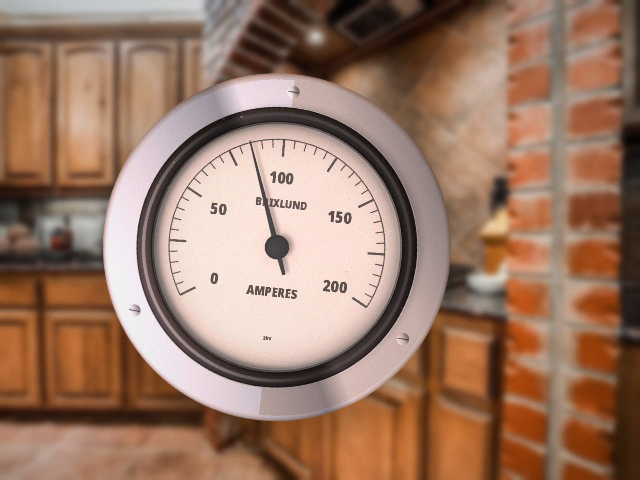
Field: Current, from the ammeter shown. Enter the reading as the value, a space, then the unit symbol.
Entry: 85 A
